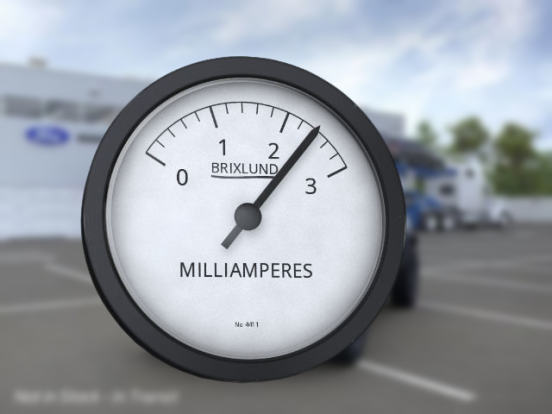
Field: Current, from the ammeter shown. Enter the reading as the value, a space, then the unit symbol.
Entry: 2.4 mA
